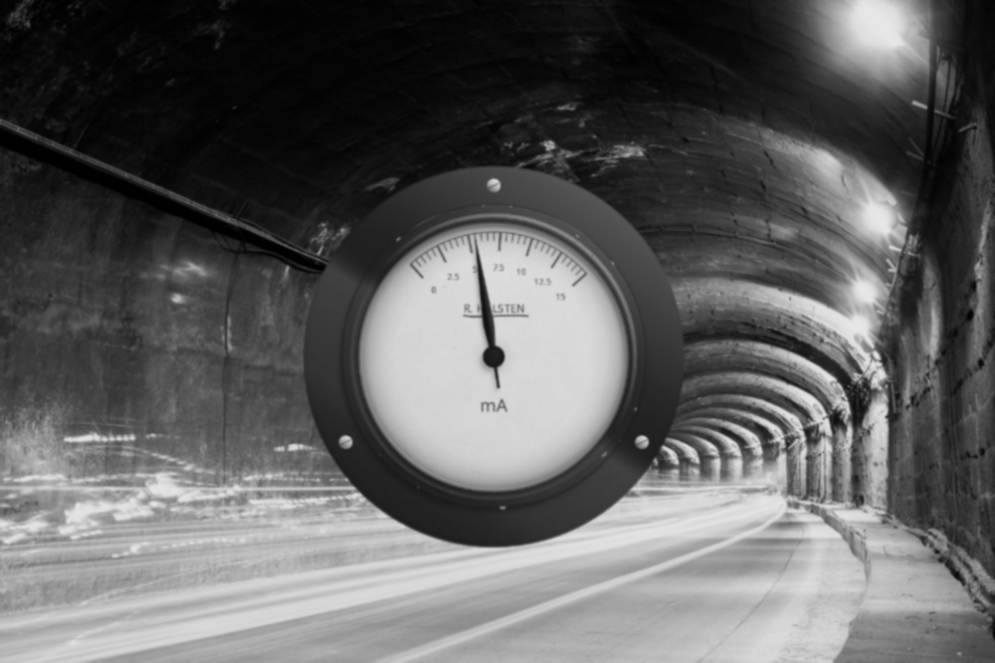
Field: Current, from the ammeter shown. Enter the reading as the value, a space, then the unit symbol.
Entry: 5.5 mA
